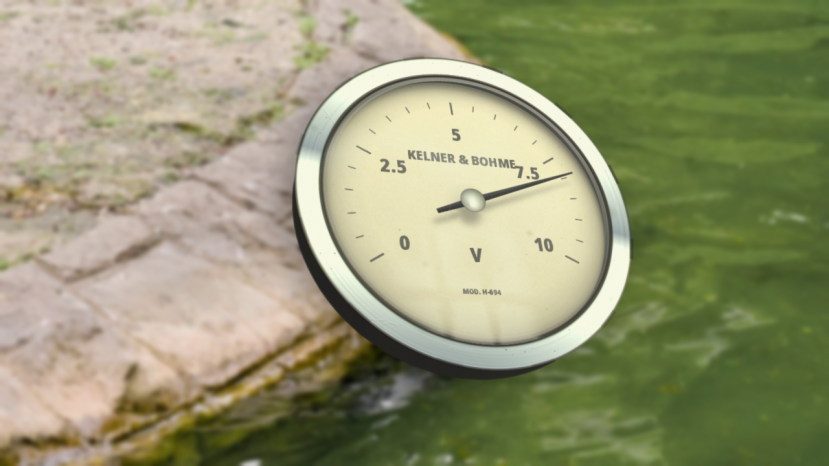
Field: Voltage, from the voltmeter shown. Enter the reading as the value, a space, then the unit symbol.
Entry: 8 V
